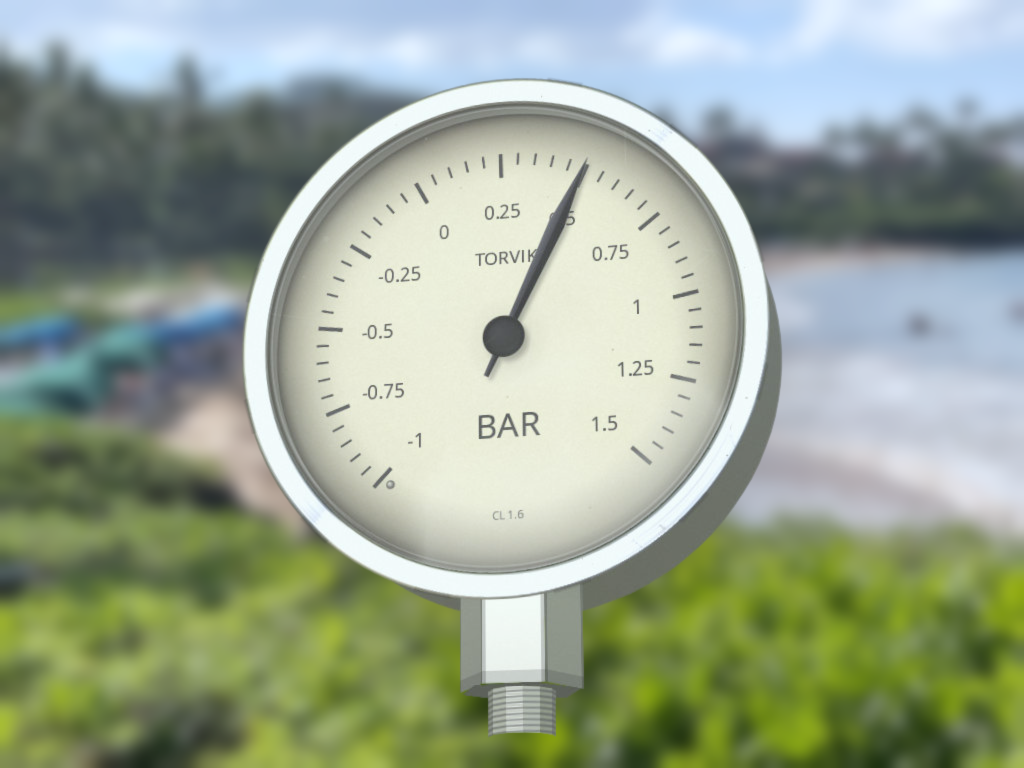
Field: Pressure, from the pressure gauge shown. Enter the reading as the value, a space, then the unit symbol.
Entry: 0.5 bar
